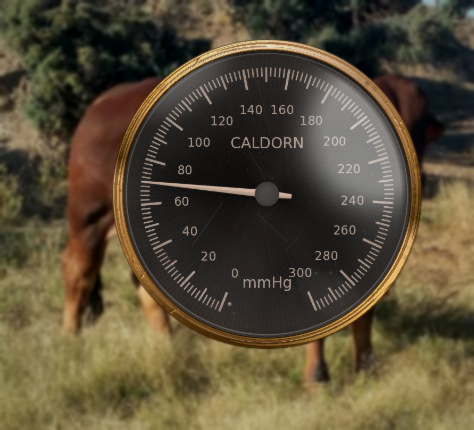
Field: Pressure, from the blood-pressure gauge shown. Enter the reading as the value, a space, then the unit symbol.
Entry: 70 mmHg
